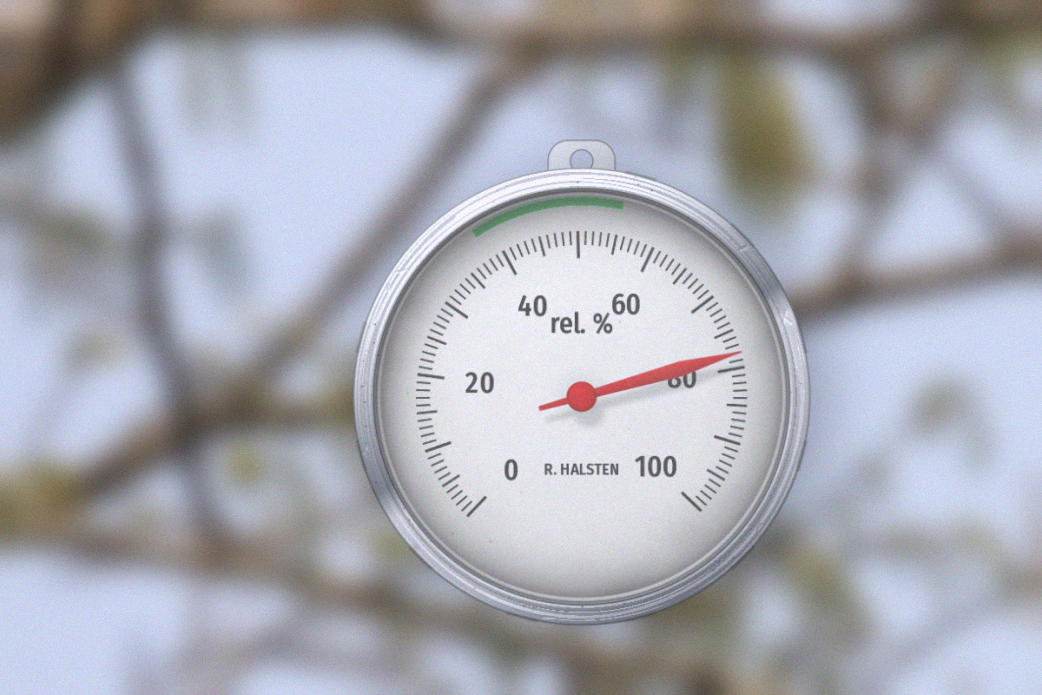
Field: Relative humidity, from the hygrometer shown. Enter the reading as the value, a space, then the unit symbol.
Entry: 78 %
